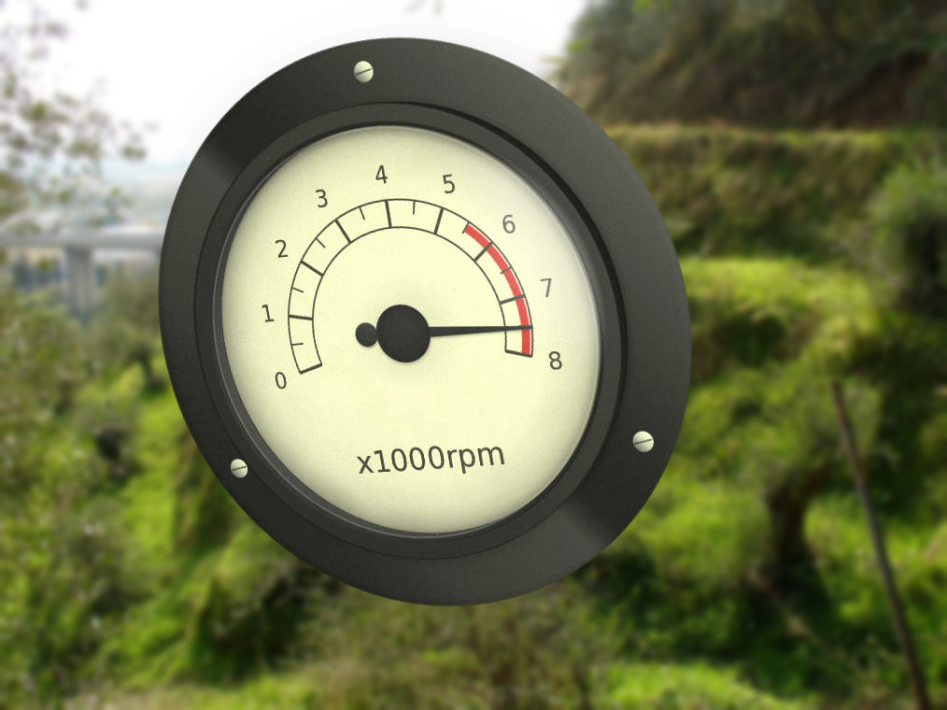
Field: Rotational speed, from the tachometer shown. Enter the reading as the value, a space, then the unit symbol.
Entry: 7500 rpm
